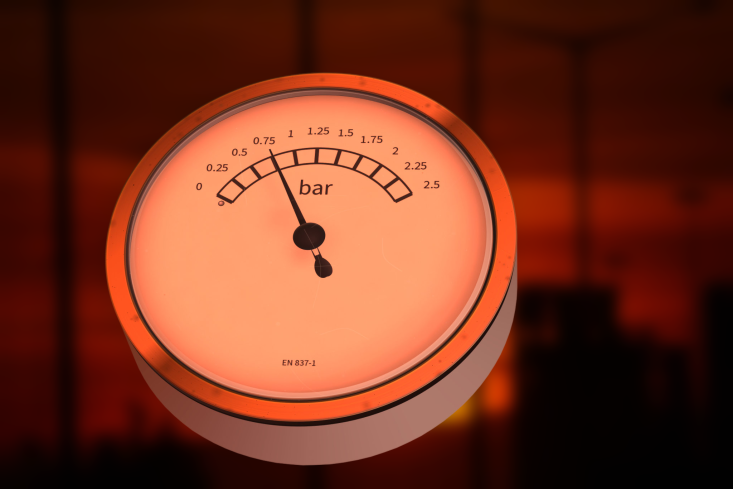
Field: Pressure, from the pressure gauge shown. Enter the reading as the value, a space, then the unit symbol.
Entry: 0.75 bar
